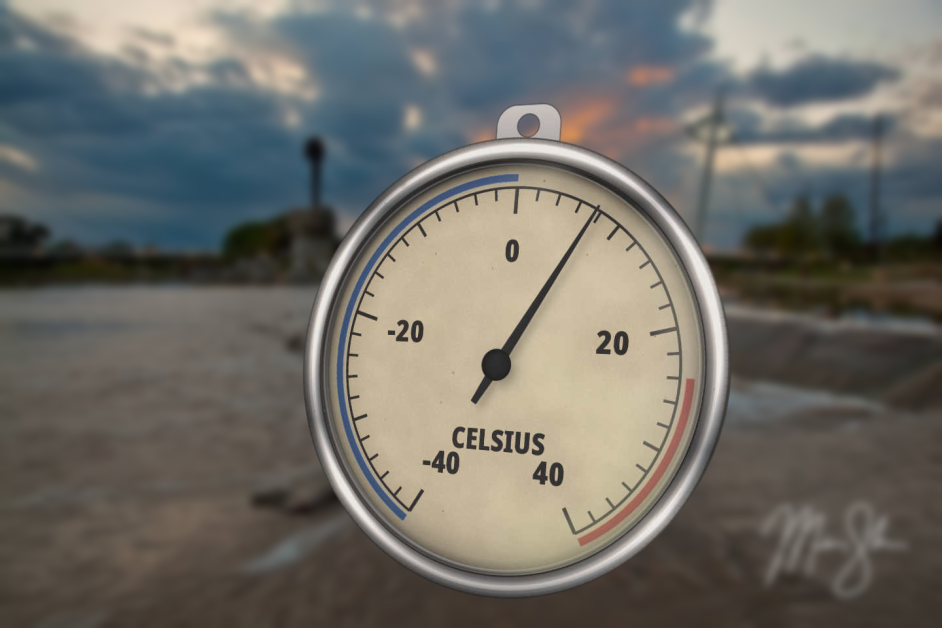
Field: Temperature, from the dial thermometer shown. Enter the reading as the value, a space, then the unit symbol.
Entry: 8 °C
